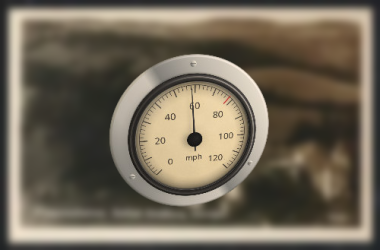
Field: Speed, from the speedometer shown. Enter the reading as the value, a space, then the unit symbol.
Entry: 58 mph
